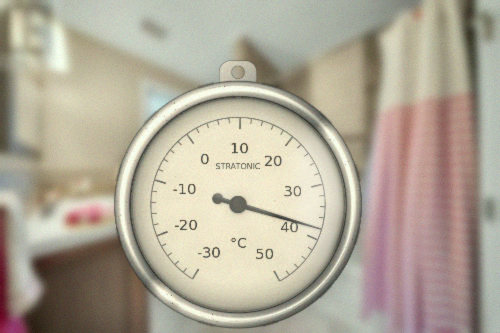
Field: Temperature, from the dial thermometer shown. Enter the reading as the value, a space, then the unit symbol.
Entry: 38 °C
